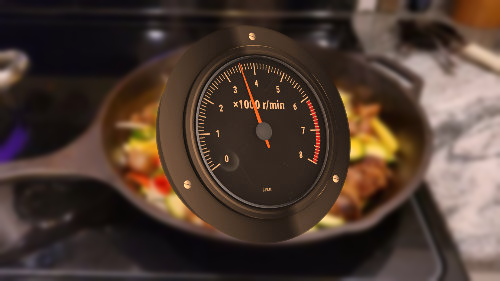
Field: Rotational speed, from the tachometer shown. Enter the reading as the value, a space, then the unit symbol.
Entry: 3500 rpm
